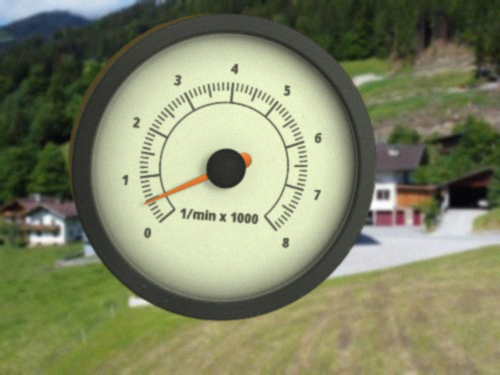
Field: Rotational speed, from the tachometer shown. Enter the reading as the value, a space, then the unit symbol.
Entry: 500 rpm
